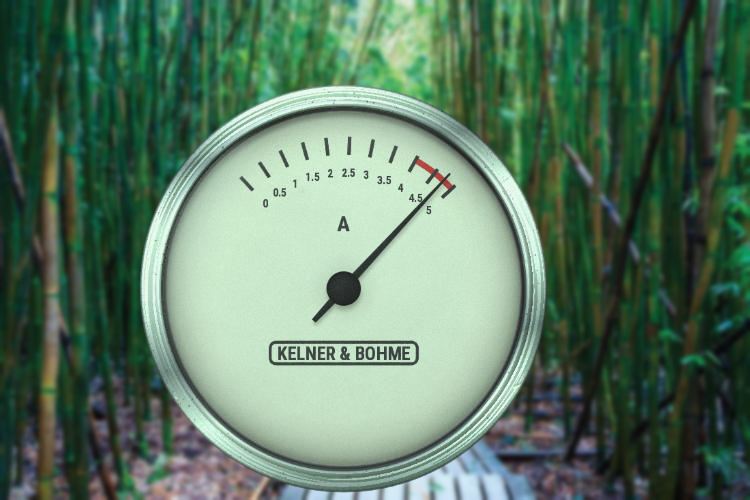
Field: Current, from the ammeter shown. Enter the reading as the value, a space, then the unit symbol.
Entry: 4.75 A
